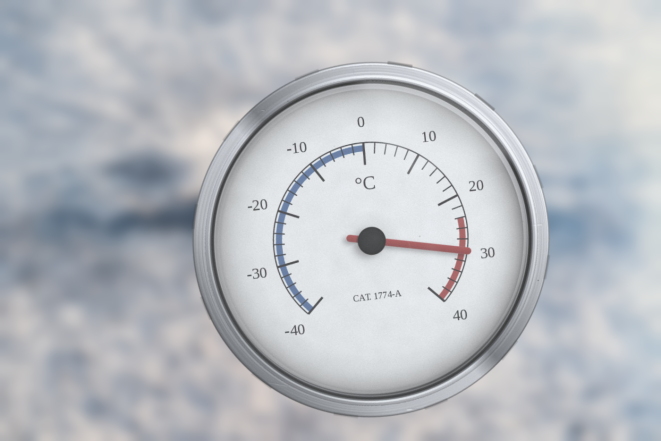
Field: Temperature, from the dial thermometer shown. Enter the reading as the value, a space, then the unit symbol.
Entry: 30 °C
